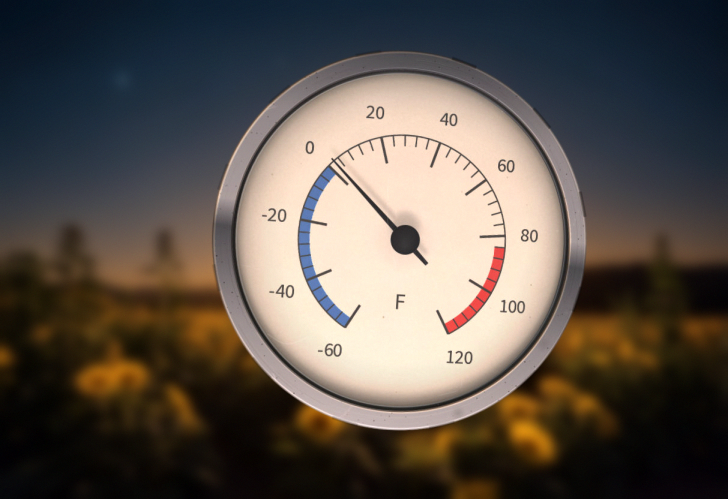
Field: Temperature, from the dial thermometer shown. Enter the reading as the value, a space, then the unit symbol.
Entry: 2 °F
